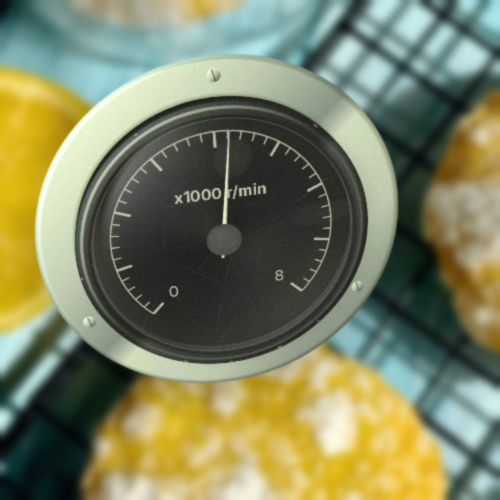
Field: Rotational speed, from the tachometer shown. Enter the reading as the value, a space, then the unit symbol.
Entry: 4200 rpm
